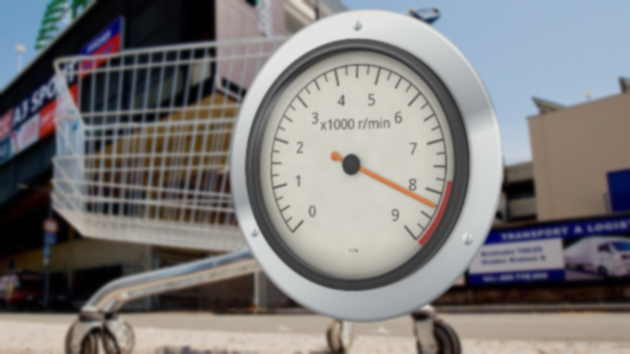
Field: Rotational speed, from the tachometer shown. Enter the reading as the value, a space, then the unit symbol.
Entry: 8250 rpm
